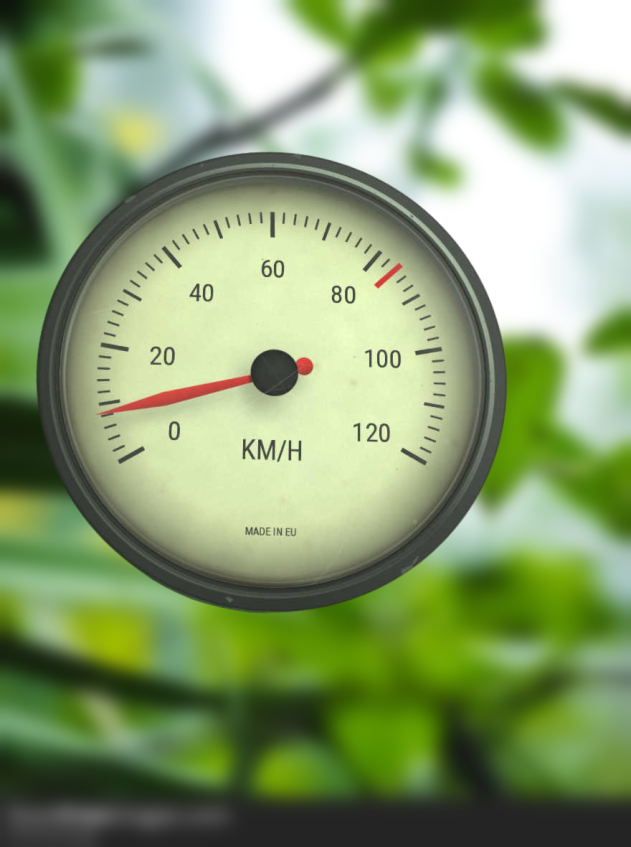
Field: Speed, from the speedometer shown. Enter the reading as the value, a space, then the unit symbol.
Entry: 8 km/h
